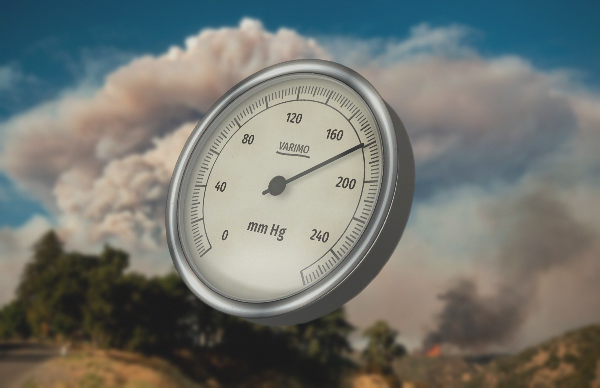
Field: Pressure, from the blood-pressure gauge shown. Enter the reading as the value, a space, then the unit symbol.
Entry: 180 mmHg
